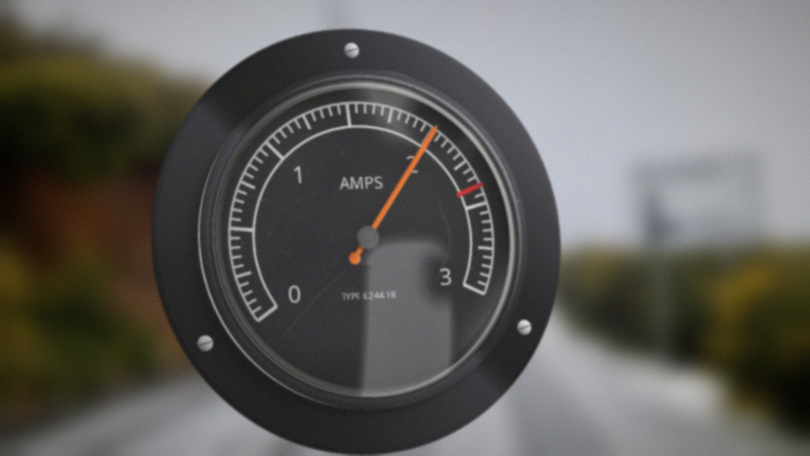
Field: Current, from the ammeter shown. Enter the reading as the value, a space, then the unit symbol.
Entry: 2 A
